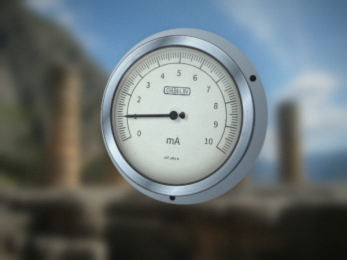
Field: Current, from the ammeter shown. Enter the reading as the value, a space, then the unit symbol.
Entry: 1 mA
